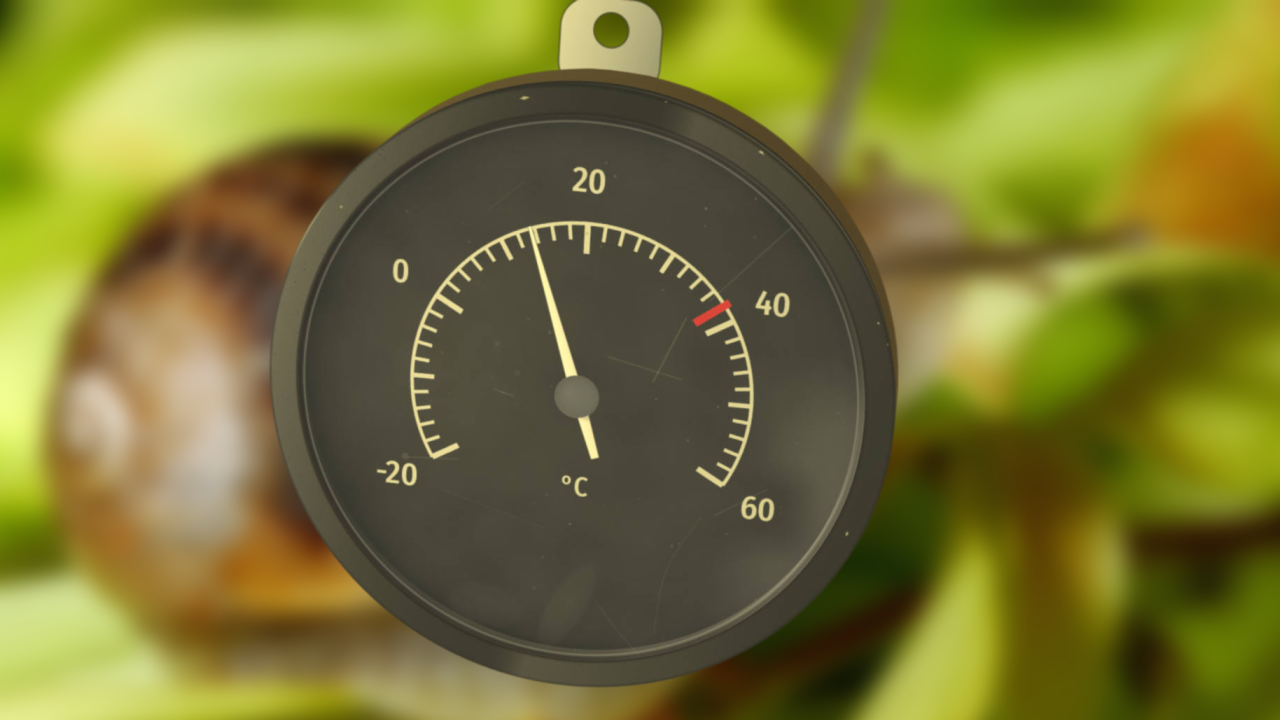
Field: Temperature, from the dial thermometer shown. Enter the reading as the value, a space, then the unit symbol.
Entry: 14 °C
